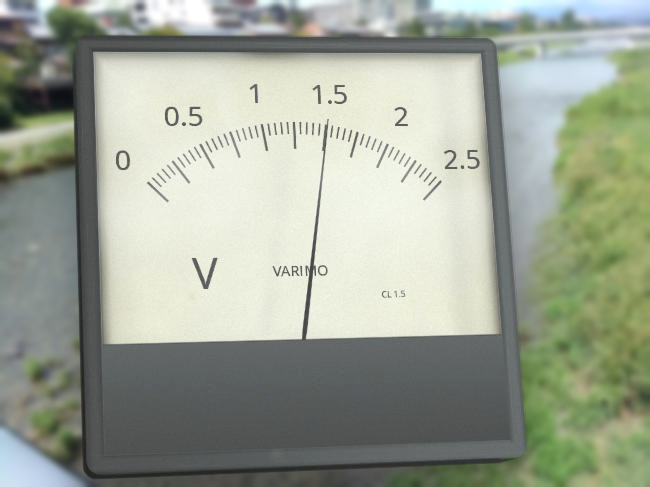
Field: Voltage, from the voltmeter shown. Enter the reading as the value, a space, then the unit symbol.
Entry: 1.5 V
